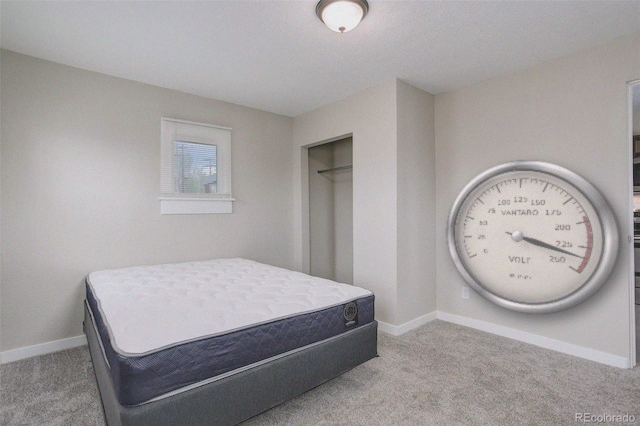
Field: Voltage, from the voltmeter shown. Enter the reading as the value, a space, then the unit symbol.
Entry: 235 V
